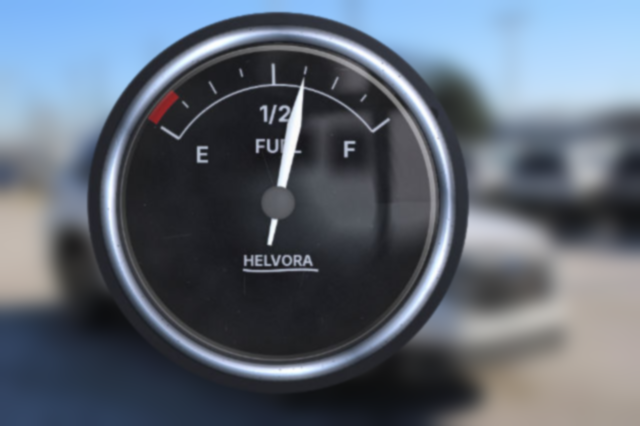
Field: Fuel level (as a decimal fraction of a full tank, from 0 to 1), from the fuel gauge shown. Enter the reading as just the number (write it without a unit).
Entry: 0.625
